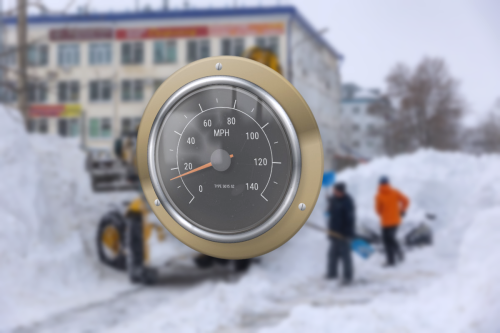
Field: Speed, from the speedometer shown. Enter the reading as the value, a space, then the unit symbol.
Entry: 15 mph
